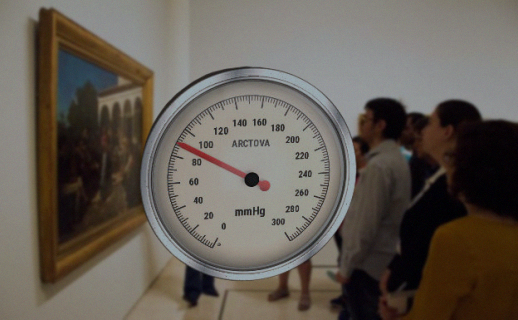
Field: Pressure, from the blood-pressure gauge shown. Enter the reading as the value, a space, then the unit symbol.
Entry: 90 mmHg
